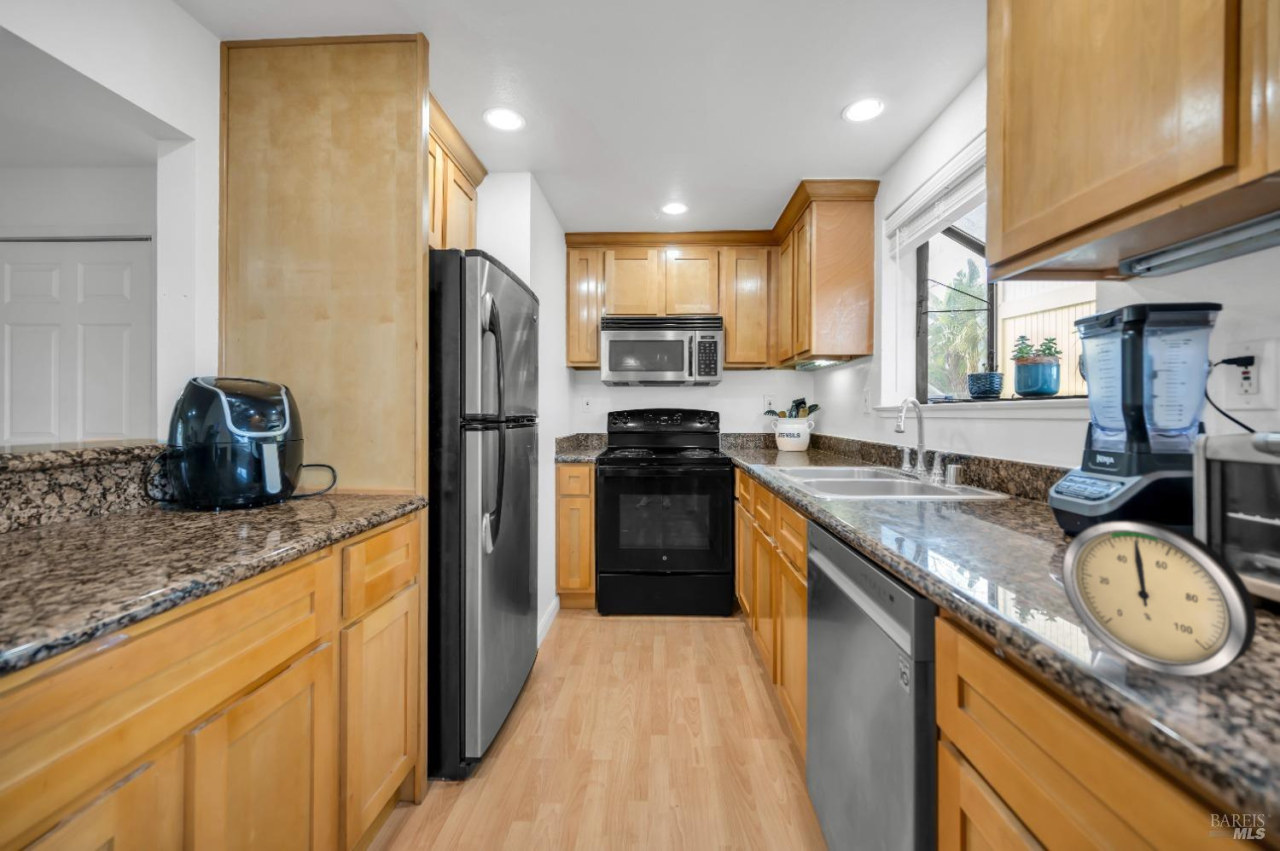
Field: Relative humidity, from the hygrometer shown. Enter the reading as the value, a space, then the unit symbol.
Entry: 50 %
